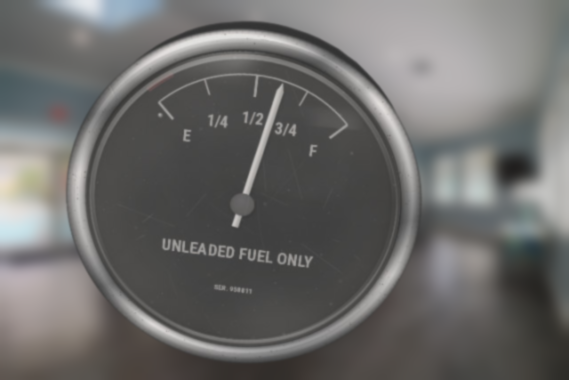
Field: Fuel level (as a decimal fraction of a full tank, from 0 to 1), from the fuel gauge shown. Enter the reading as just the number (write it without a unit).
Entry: 0.625
